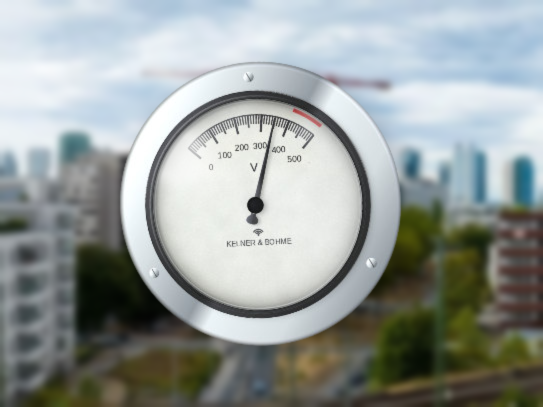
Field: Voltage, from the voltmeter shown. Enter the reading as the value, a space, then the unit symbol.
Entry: 350 V
